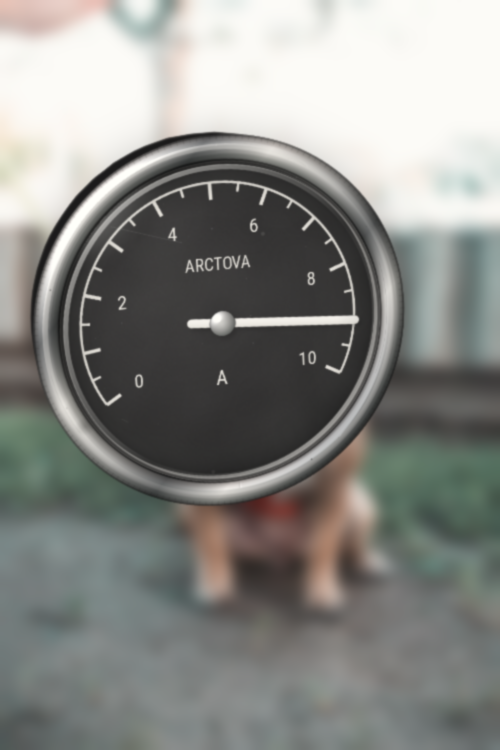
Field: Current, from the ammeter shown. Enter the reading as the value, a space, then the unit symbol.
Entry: 9 A
